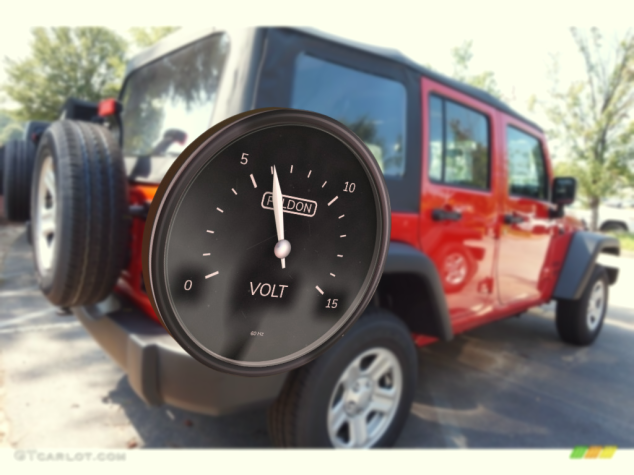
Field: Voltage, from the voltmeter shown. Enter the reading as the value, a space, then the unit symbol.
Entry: 6 V
